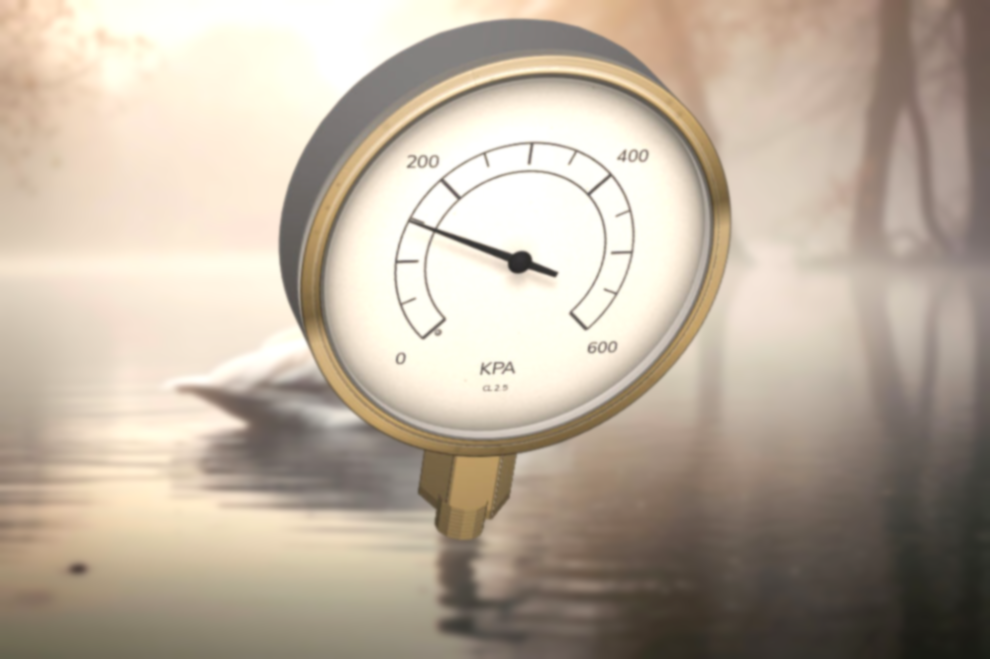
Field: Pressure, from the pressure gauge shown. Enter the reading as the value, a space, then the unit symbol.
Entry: 150 kPa
